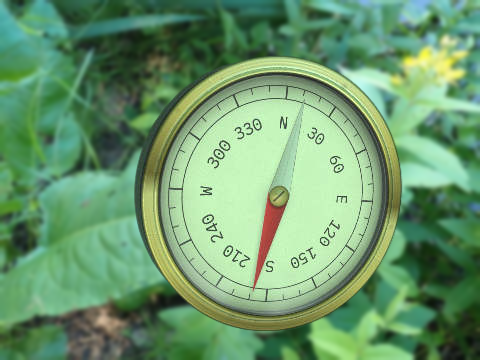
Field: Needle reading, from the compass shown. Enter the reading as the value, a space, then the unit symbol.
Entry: 190 °
